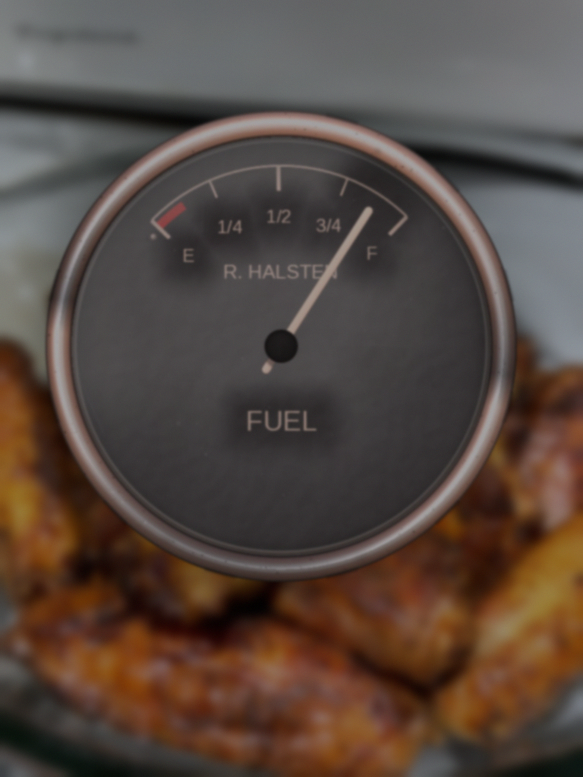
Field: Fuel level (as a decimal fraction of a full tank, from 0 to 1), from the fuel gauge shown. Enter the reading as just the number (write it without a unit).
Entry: 0.875
